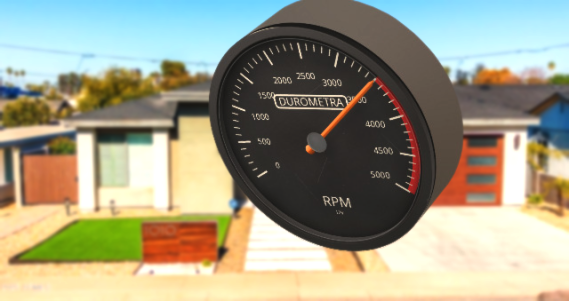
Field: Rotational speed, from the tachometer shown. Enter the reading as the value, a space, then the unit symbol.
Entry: 3500 rpm
